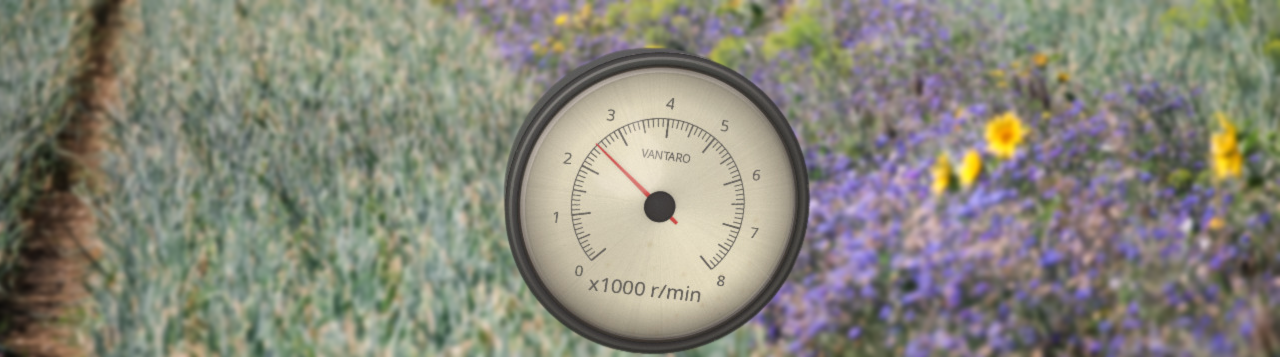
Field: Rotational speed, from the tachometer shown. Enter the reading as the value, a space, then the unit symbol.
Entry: 2500 rpm
